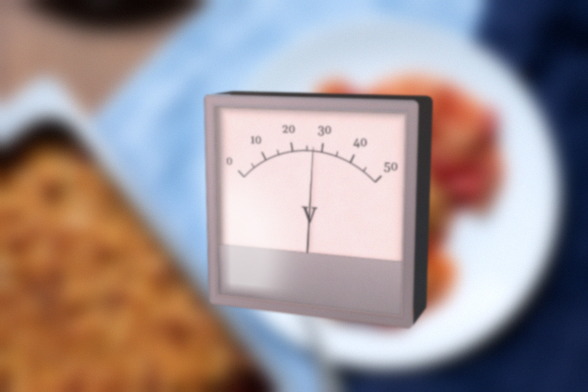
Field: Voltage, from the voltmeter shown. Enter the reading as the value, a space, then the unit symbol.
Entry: 27.5 V
